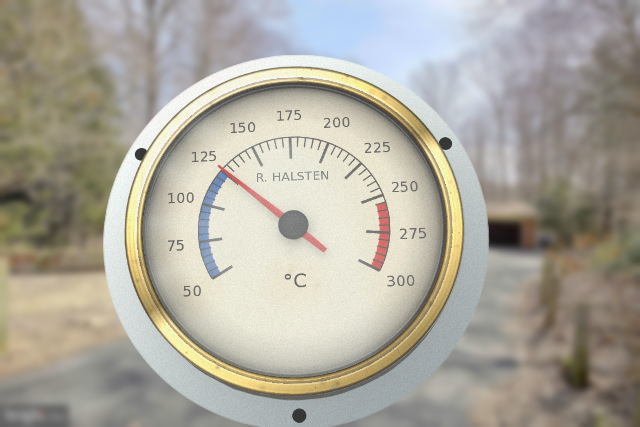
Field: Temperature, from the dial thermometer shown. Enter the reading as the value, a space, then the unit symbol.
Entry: 125 °C
